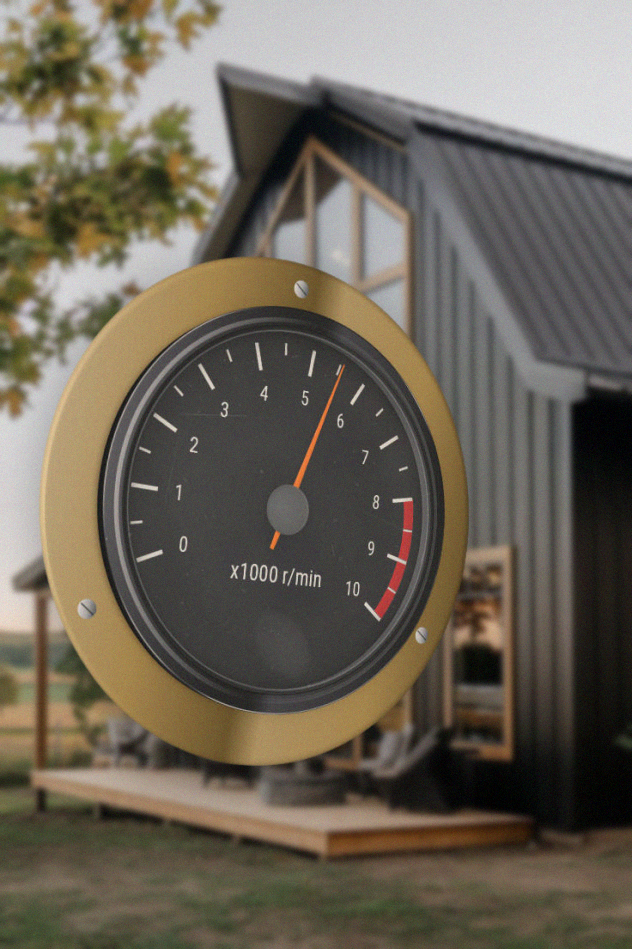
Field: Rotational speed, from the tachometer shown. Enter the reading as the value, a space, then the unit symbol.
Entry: 5500 rpm
